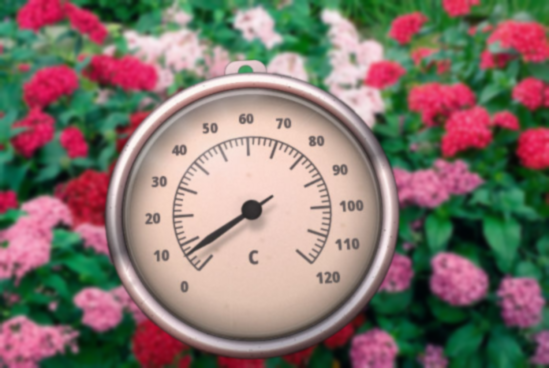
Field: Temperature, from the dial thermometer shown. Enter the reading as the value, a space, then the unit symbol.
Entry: 6 °C
